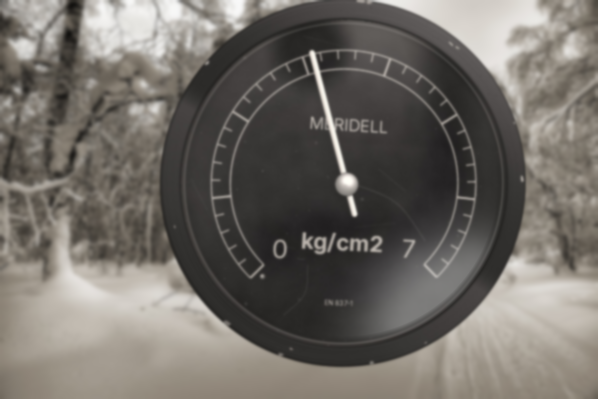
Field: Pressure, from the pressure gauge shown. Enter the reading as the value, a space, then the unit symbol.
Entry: 3.1 kg/cm²
